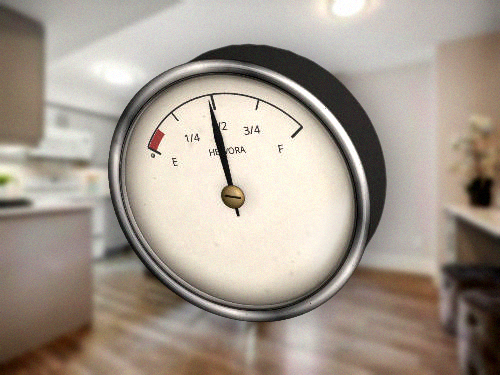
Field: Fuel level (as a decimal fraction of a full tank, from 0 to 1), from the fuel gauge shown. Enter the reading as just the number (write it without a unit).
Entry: 0.5
